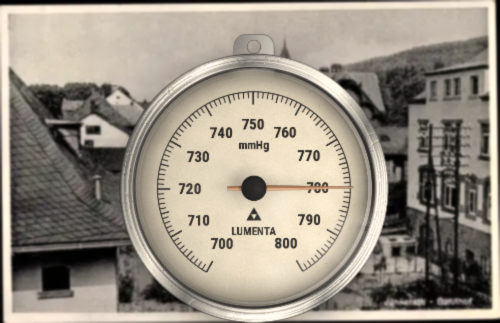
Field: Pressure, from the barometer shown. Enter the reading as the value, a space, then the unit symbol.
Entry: 780 mmHg
